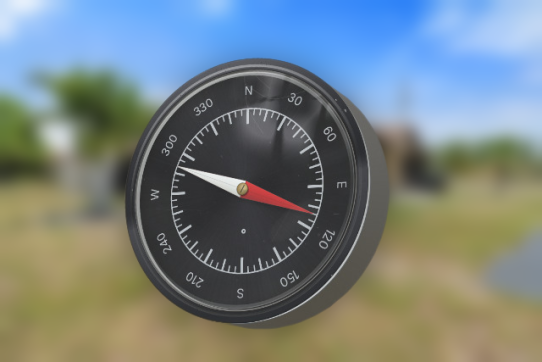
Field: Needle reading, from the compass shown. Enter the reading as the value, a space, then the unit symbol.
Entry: 110 °
